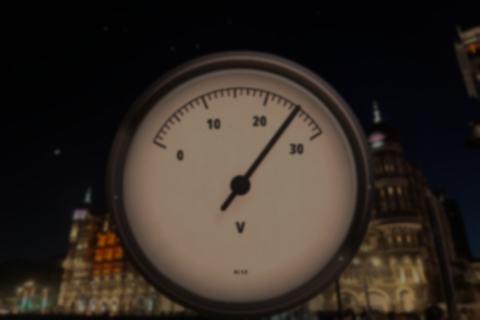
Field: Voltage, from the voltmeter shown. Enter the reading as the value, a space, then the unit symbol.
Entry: 25 V
